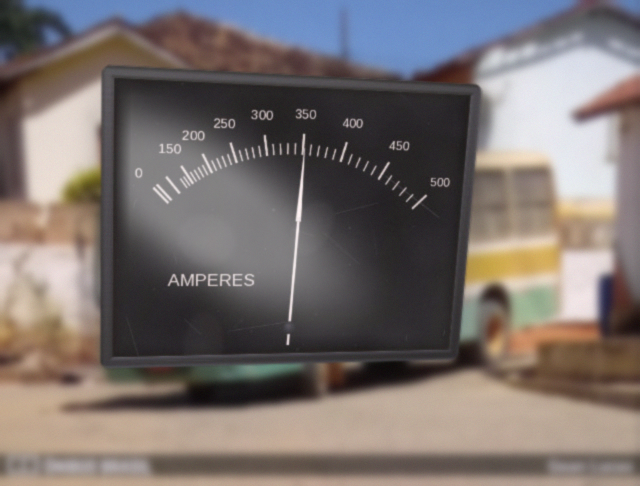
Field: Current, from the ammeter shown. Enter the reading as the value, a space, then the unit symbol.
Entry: 350 A
